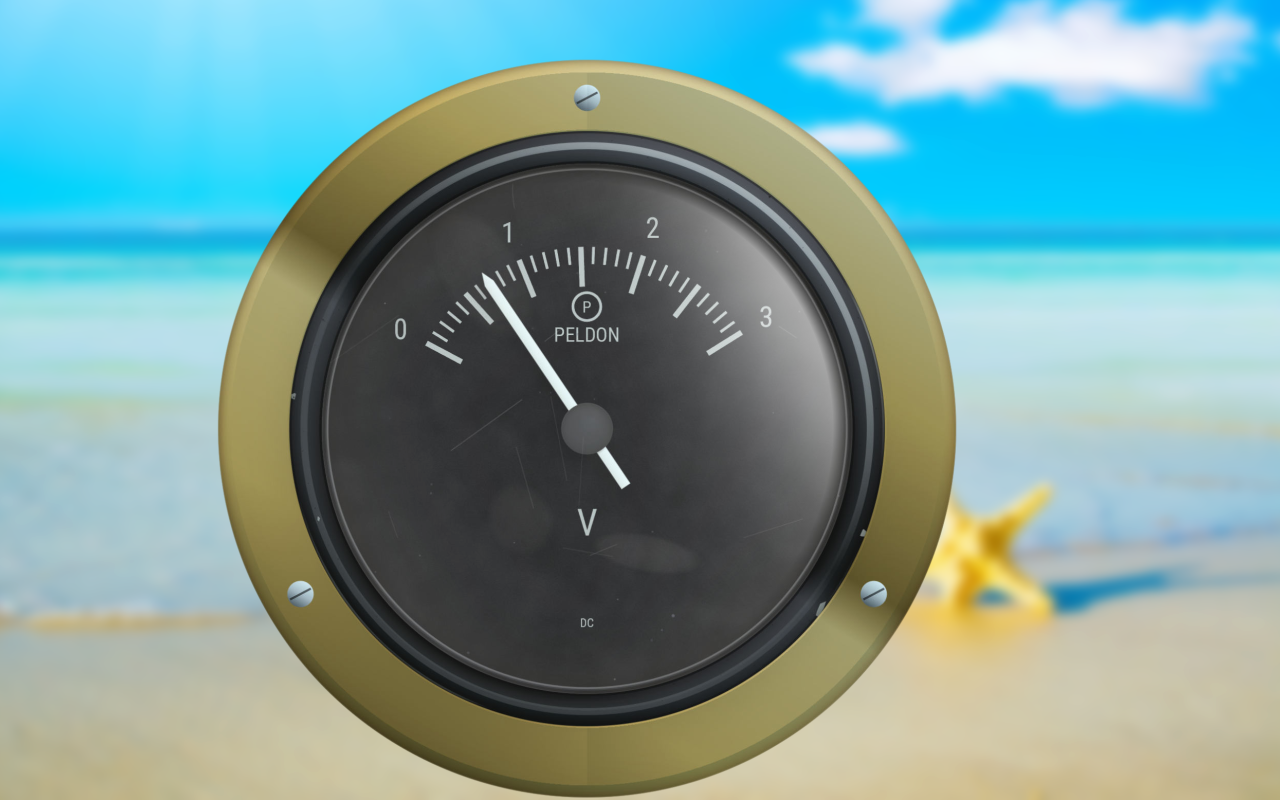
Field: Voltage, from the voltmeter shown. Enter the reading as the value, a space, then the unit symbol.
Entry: 0.7 V
